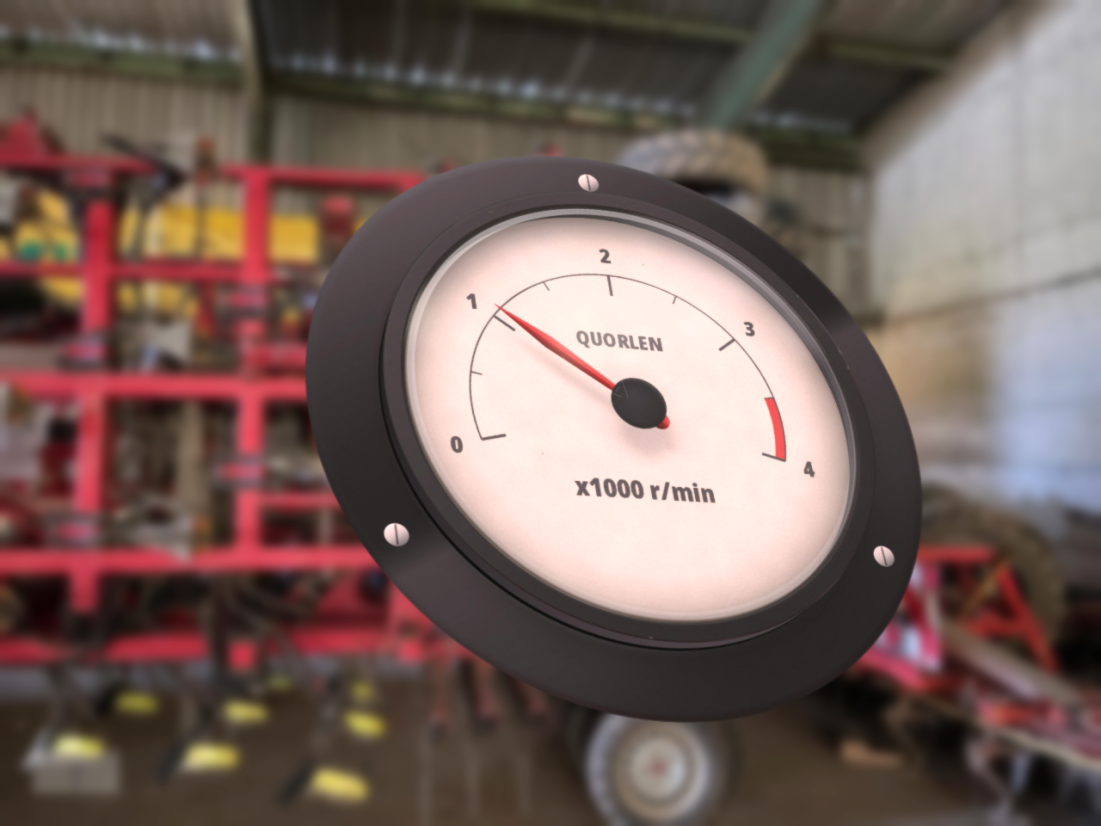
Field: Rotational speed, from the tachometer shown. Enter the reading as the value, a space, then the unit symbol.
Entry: 1000 rpm
